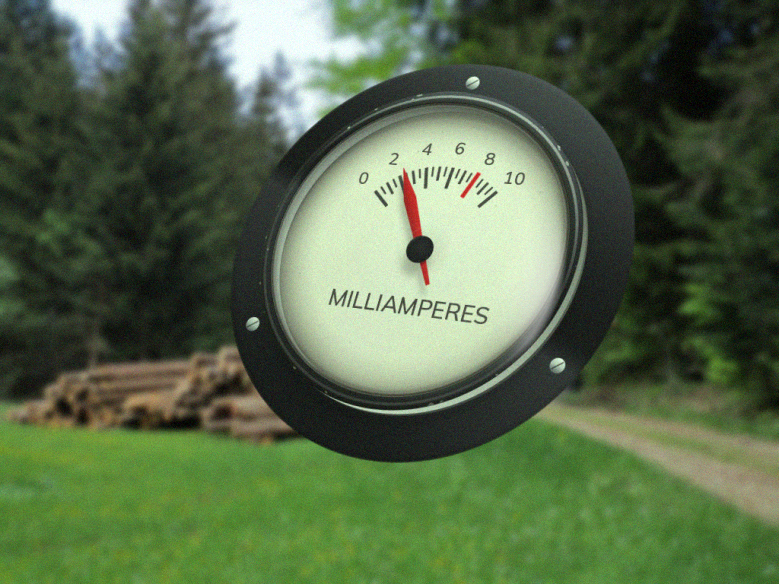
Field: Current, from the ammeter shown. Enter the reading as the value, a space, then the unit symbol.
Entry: 2.5 mA
